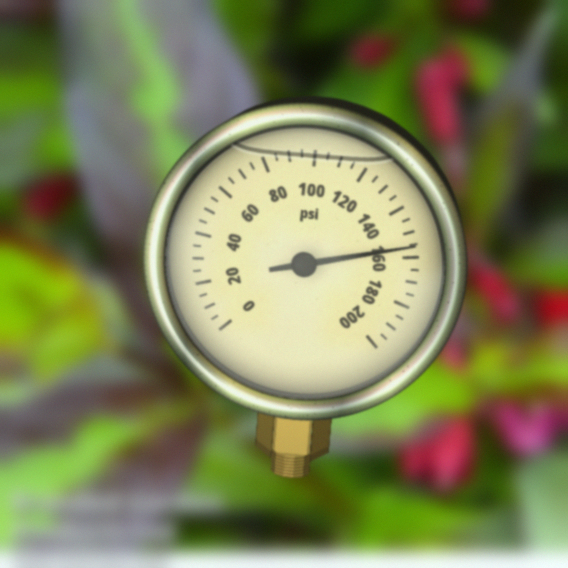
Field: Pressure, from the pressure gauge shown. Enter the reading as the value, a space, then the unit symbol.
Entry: 155 psi
